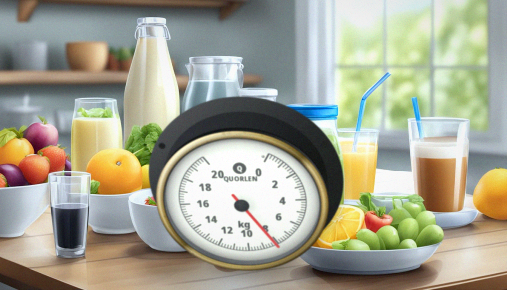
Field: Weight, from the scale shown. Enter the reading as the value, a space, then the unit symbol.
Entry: 8 kg
